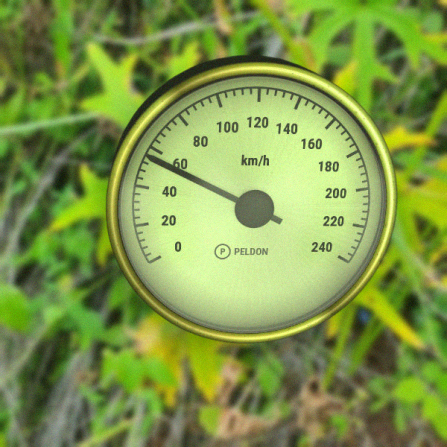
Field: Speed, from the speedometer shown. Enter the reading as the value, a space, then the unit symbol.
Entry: 56 km/h
